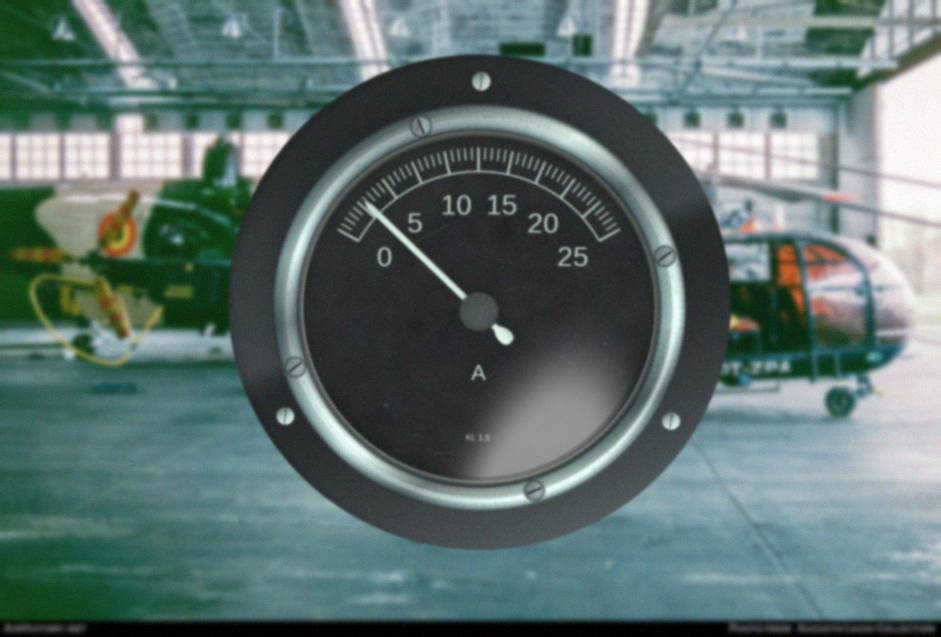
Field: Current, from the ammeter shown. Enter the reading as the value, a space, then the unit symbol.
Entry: 3 A
